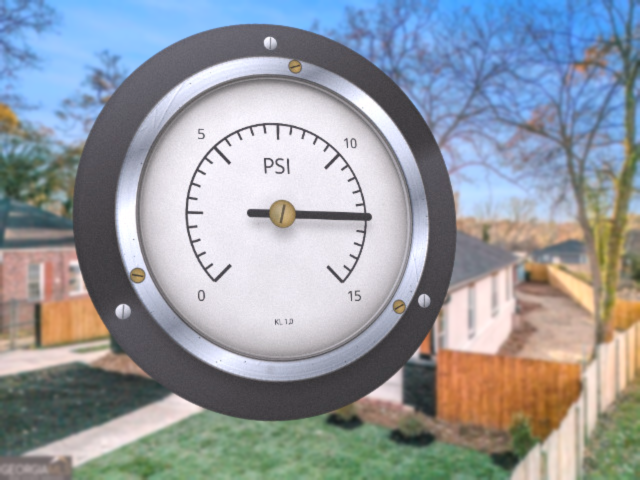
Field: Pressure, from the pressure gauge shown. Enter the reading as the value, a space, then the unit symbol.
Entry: 12.5 psi
